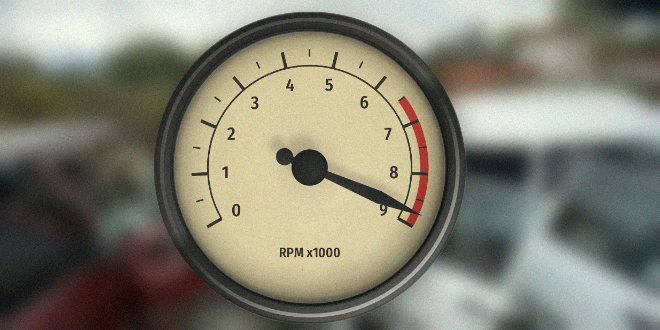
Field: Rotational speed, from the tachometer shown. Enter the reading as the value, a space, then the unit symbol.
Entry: 8750 rpm
